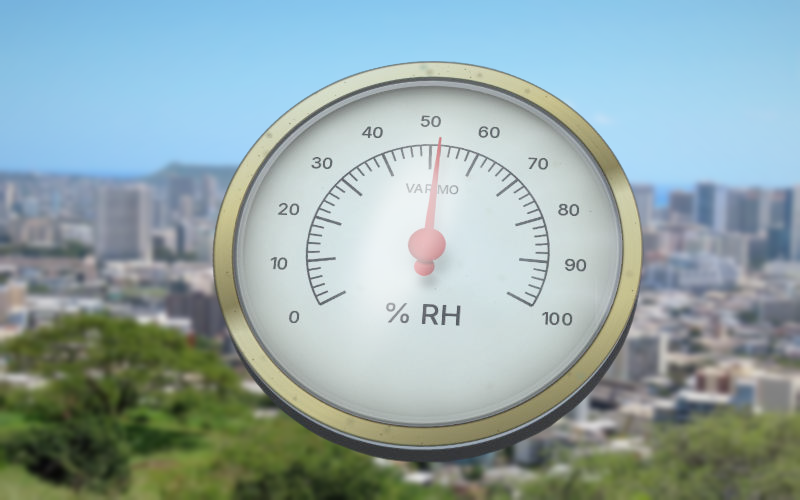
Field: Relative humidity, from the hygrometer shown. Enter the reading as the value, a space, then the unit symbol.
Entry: 52 %
